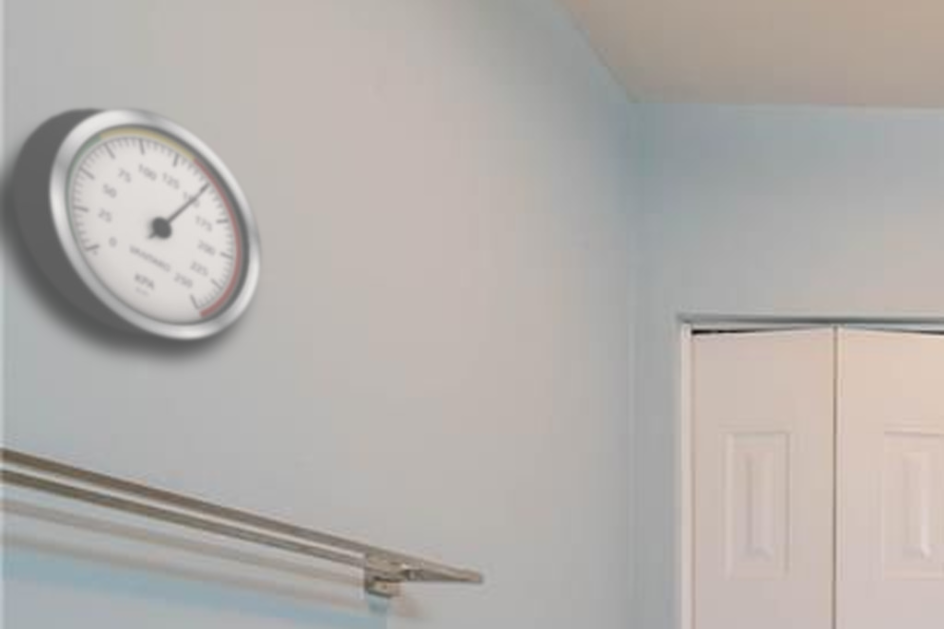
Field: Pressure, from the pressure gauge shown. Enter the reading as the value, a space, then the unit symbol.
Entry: 150 kPa
